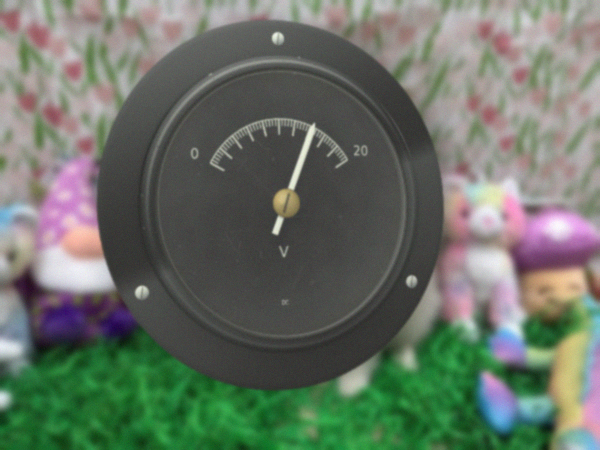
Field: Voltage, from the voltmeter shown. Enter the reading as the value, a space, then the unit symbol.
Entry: 14 V
